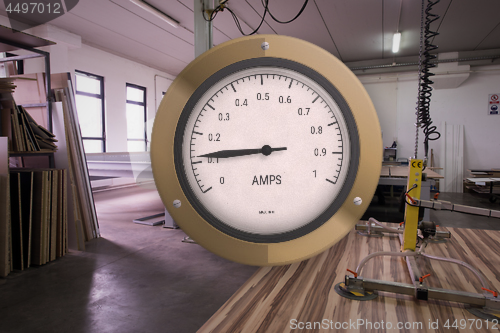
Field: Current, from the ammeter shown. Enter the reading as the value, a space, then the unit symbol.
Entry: 0.12 A
